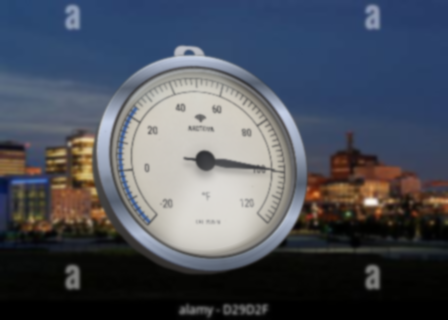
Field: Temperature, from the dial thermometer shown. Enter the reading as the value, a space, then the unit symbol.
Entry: 100 °F
